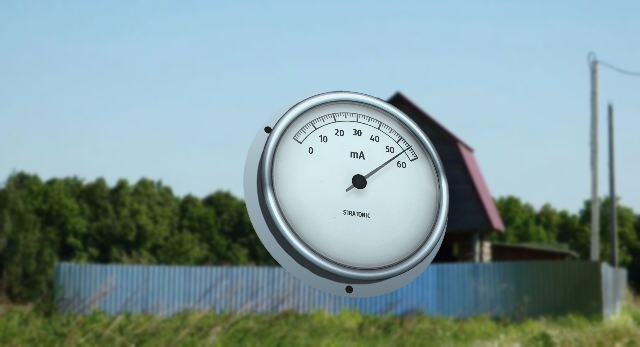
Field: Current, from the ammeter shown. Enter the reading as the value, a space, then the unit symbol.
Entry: 55 mA
